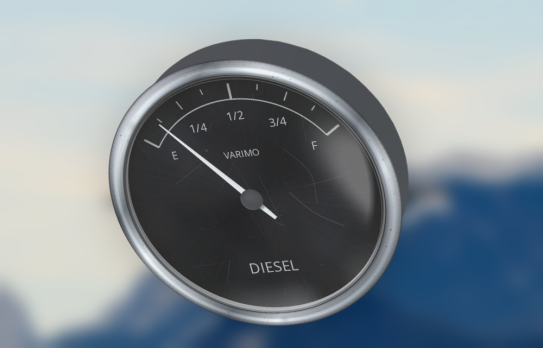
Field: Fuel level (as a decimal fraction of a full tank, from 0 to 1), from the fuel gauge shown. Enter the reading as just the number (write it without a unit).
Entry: 0.125
